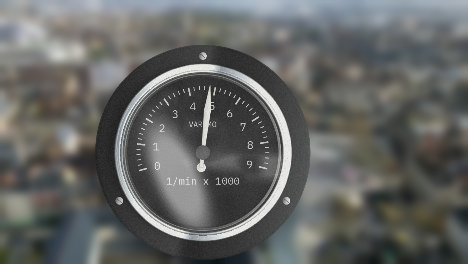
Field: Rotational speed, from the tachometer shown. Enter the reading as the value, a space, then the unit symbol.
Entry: 4800 rpm
